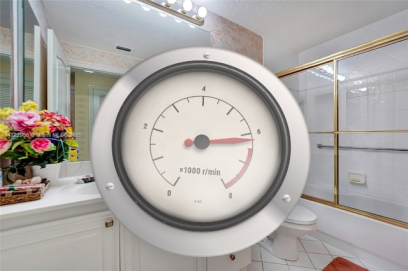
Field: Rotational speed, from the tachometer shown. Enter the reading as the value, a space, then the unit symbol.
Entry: 6250 rpm
